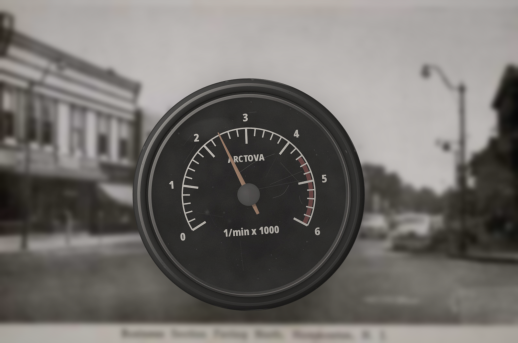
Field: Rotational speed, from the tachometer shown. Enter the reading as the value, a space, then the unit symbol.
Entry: 2400 rpm
